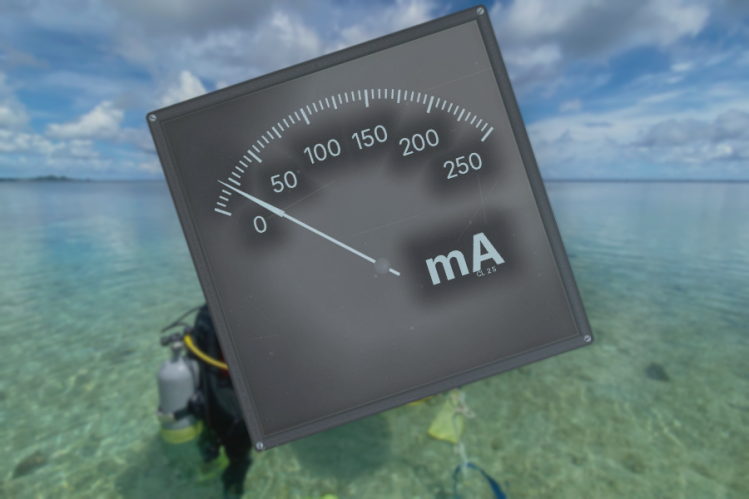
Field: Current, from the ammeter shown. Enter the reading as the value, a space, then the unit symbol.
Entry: 20 mA
